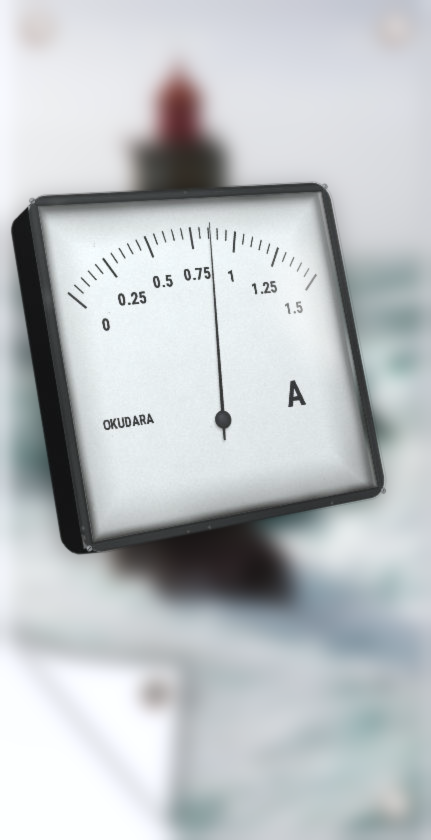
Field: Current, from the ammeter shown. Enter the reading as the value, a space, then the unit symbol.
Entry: 0.85 A
